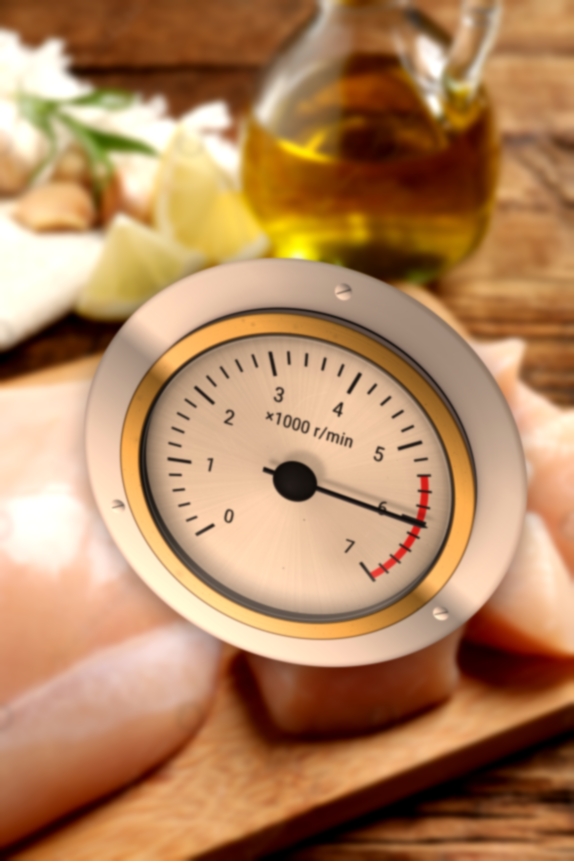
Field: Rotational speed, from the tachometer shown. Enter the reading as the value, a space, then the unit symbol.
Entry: 6000 rpm
